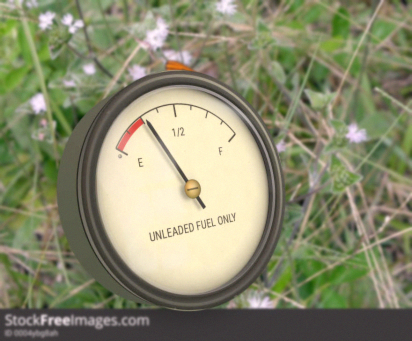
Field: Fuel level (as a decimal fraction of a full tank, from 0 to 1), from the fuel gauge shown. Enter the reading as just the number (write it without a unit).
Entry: 0.25
